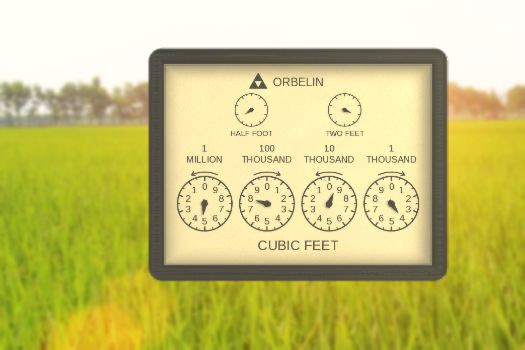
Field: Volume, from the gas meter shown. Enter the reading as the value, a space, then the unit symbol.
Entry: 479400 ft³
